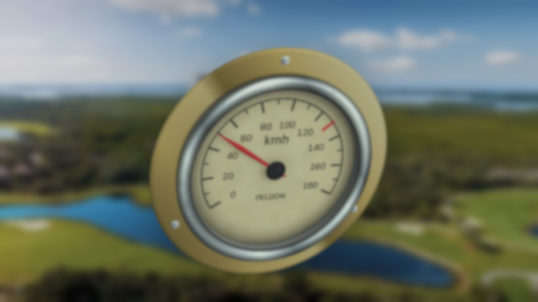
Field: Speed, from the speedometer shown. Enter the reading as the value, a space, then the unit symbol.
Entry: 50 km/h
